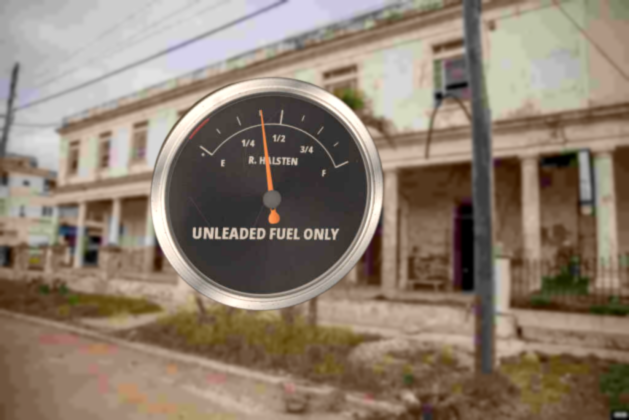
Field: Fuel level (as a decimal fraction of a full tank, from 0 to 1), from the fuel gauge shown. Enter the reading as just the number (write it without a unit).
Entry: 0.375
